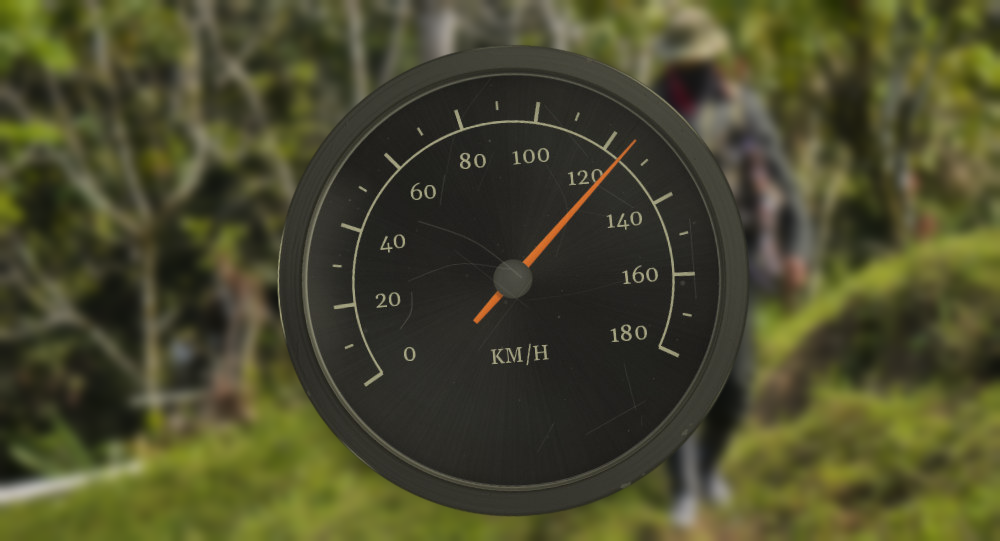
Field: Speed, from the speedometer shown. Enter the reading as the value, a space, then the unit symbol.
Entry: 125 km/h
